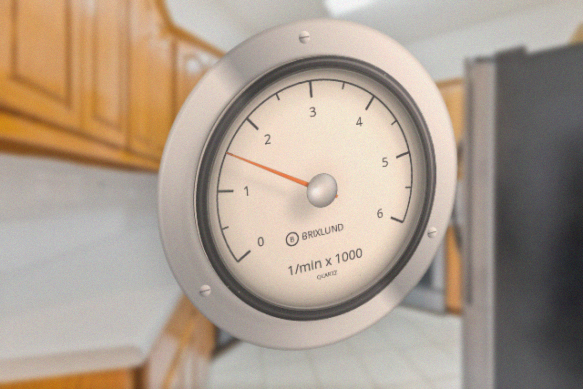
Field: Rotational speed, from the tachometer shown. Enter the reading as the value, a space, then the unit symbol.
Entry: 1500 rpm
